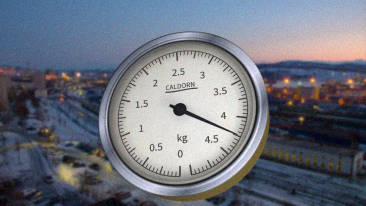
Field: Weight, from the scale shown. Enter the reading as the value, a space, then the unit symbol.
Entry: 4.25 kg
